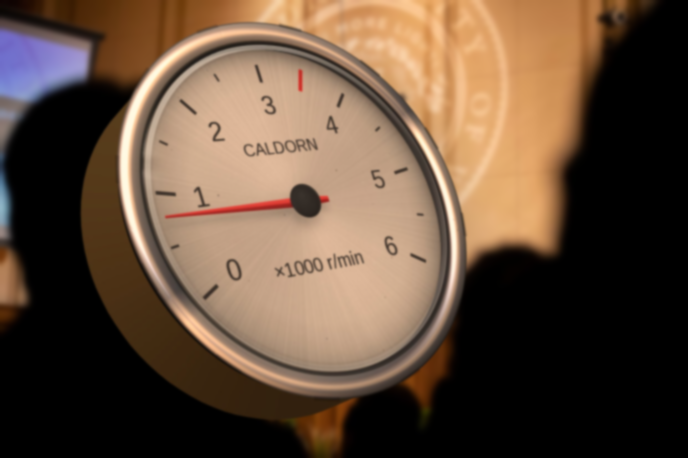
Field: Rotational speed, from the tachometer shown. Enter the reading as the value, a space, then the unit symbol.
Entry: 750 rpm
